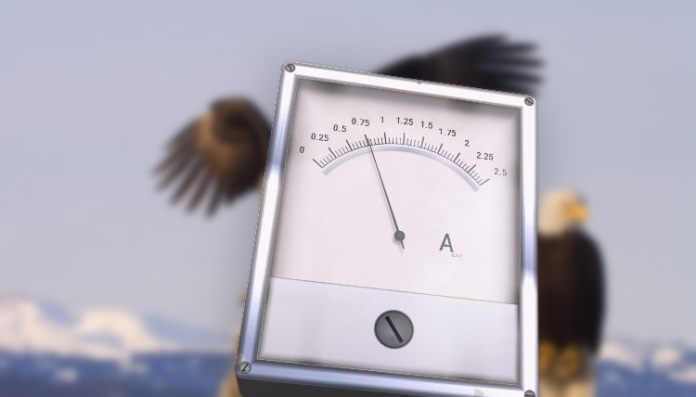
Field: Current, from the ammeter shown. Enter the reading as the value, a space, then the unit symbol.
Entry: 0.75 A
